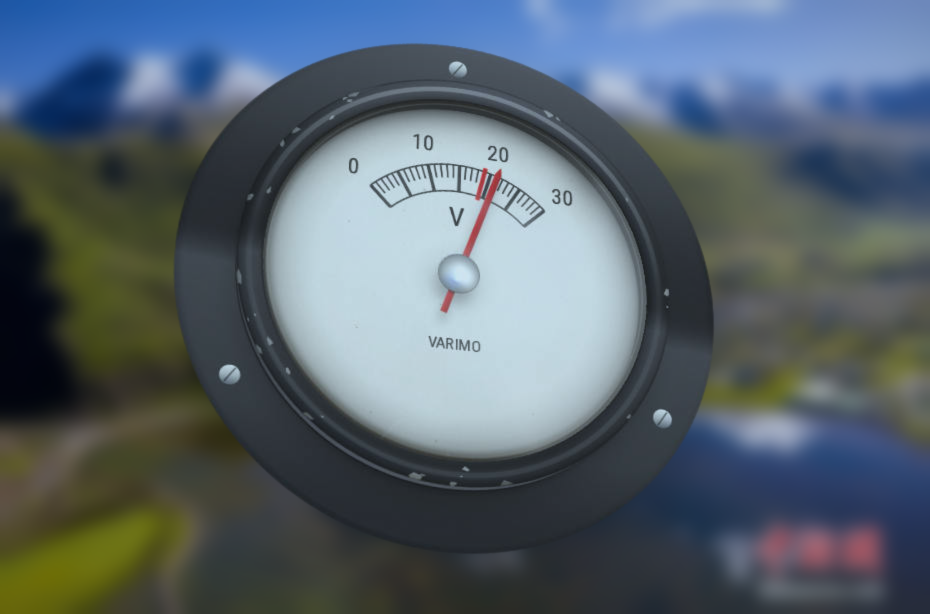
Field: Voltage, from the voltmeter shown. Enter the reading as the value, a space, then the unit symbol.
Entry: 21 V
